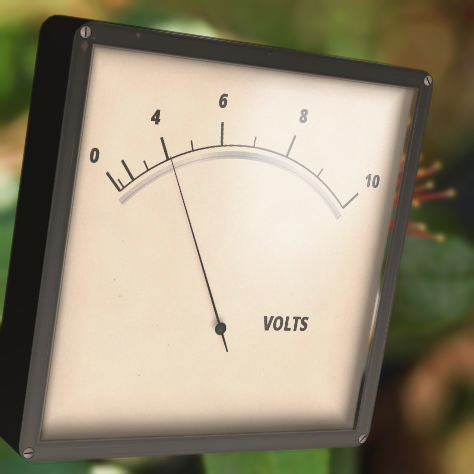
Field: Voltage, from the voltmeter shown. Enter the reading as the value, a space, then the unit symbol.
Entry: 4 V
